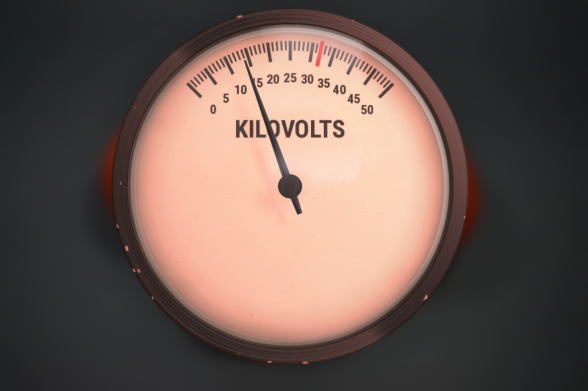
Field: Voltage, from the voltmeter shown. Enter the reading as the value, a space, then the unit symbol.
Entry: 14 kV
